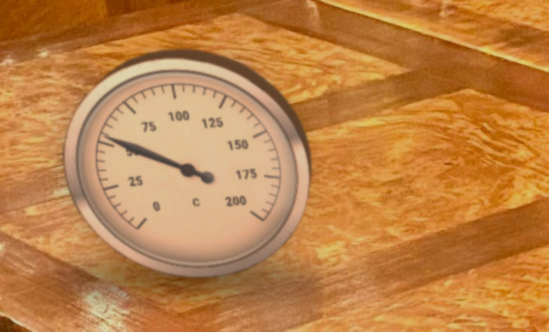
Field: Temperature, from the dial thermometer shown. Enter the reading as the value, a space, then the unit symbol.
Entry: 55 °C
